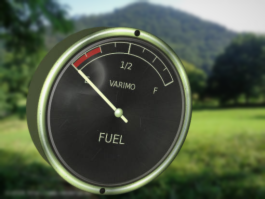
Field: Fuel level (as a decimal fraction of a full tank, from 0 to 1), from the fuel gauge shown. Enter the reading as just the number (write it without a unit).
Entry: 0
